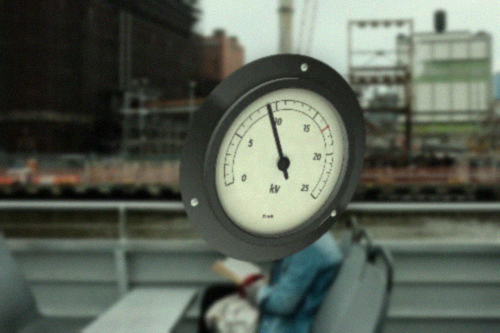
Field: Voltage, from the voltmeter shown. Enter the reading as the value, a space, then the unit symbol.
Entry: 9 kV
